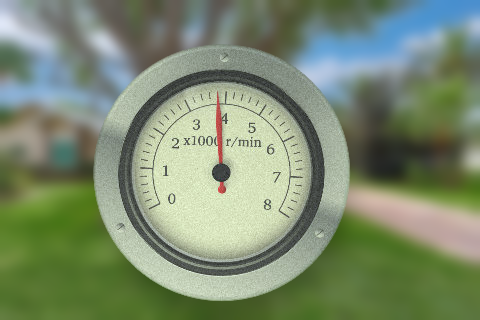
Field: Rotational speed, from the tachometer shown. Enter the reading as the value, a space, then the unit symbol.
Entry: 3800 rpm
